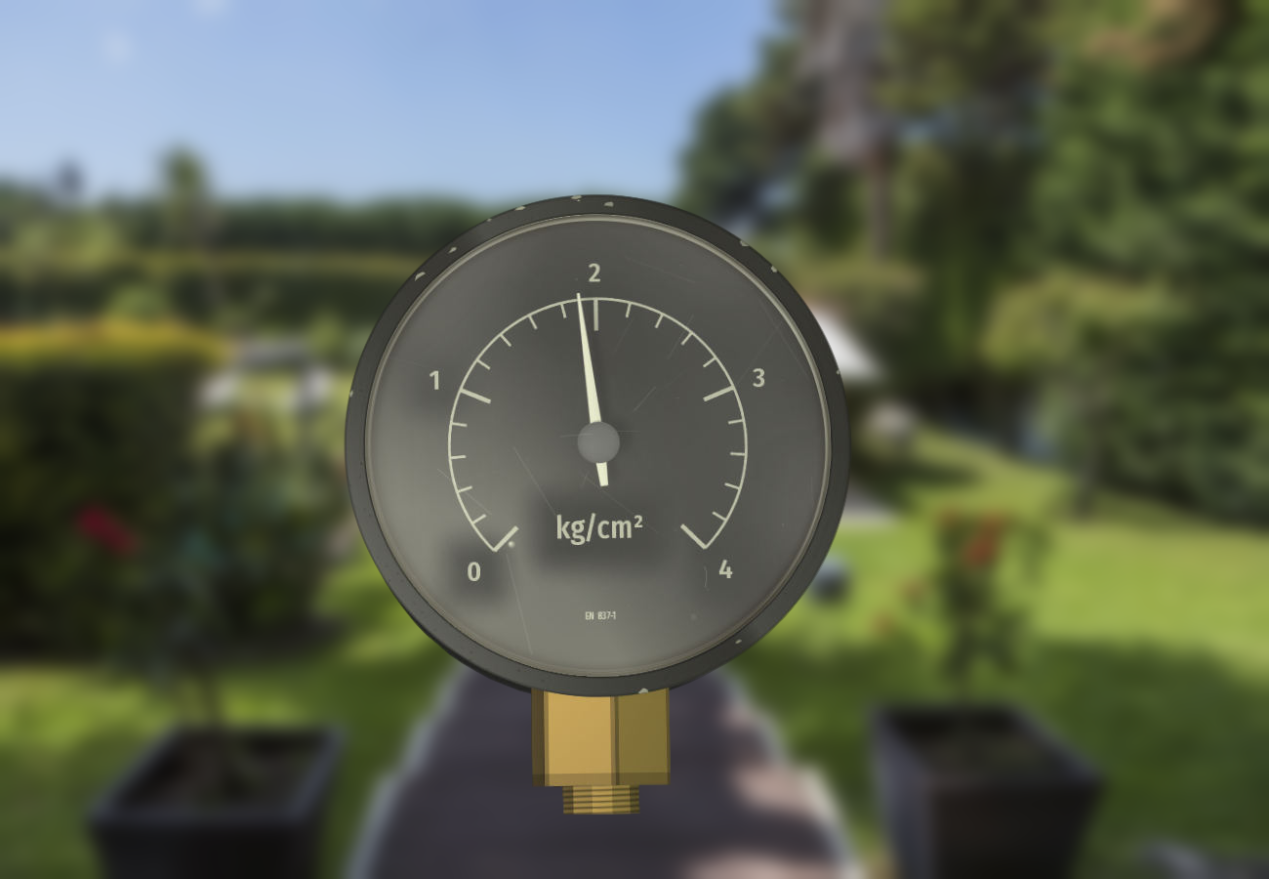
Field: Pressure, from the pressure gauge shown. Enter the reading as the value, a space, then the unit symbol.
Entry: 1.9 kg/cm²
